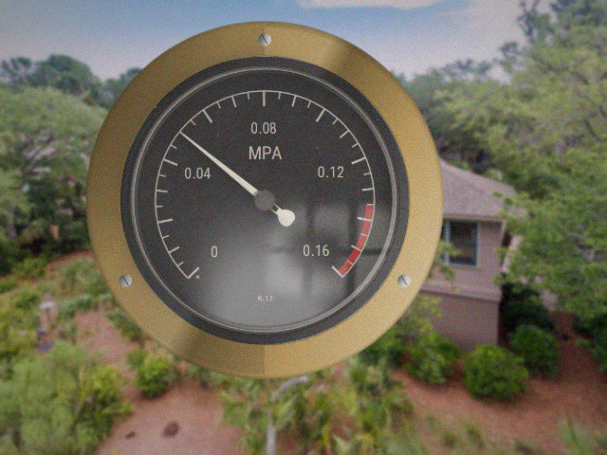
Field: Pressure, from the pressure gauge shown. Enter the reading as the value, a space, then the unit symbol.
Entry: 0.05 MPa
